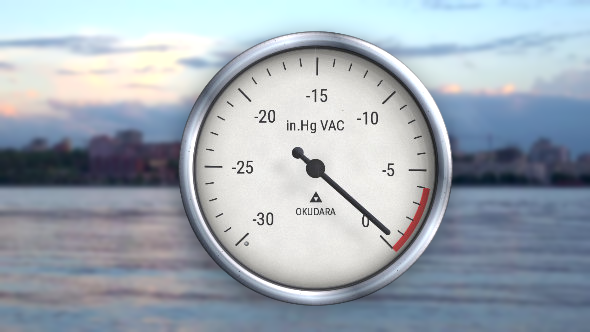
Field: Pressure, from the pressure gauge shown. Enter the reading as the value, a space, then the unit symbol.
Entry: -0.5 inHg
